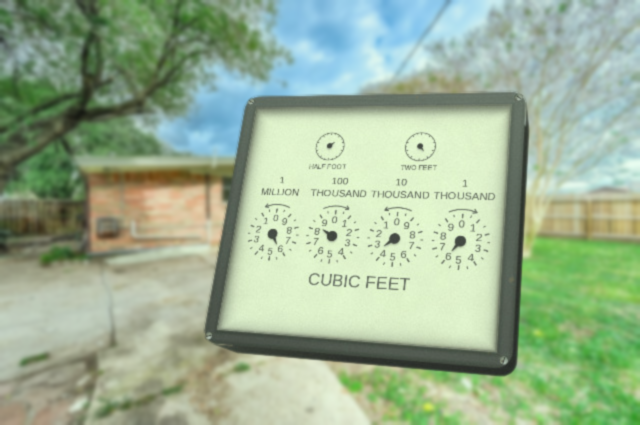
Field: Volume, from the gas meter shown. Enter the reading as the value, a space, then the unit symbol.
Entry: 583600 ft³
